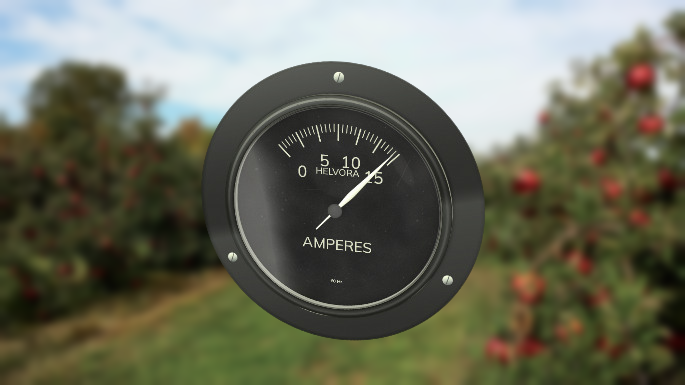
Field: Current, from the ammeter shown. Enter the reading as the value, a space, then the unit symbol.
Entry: 14.5 A
